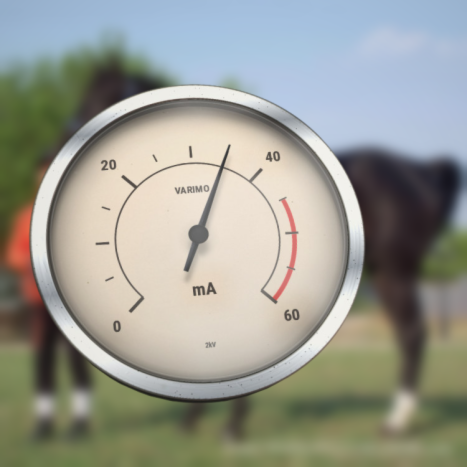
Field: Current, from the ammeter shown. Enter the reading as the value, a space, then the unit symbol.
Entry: 35 mA
